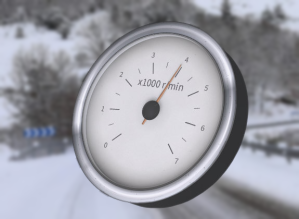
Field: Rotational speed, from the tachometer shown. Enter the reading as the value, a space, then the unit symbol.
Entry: 4000 rpm
